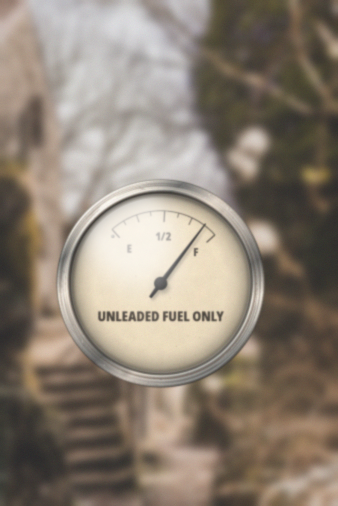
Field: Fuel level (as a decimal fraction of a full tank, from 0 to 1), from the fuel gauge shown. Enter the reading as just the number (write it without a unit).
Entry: 0.875
